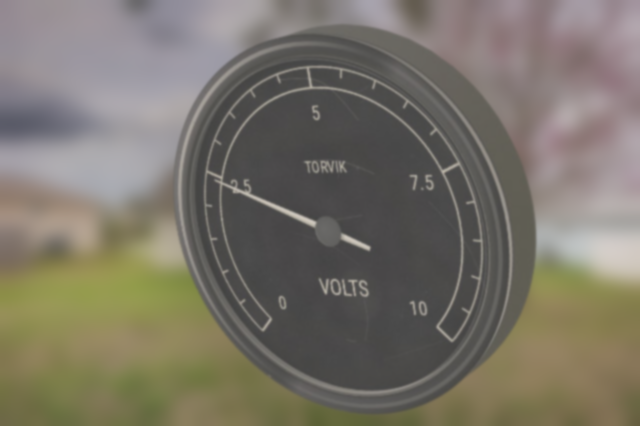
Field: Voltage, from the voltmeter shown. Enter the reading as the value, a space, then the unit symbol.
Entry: 2.5 V
